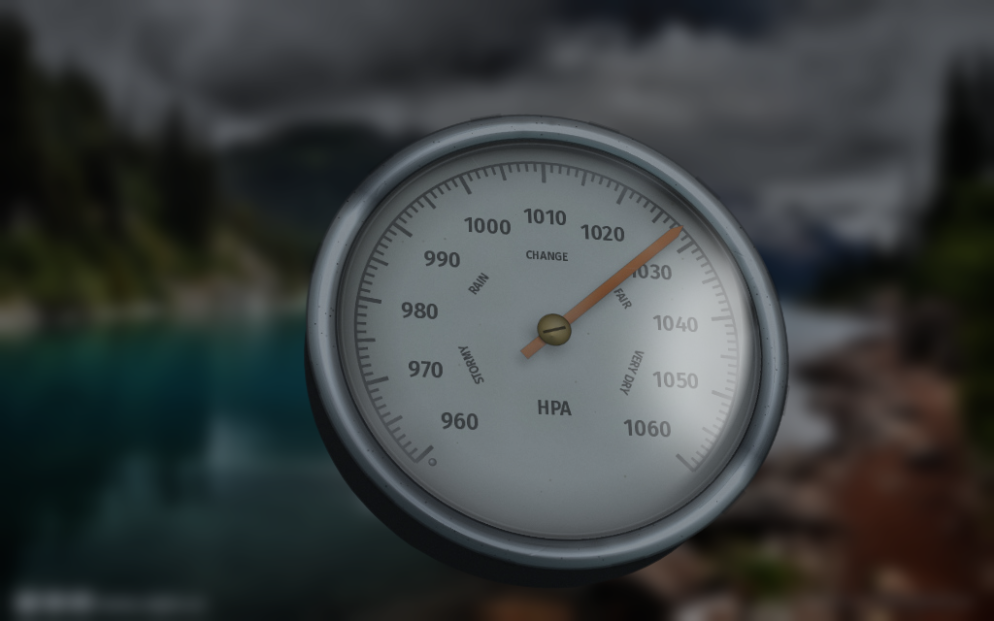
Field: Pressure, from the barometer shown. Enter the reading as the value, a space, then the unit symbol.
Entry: 1028 hPa
